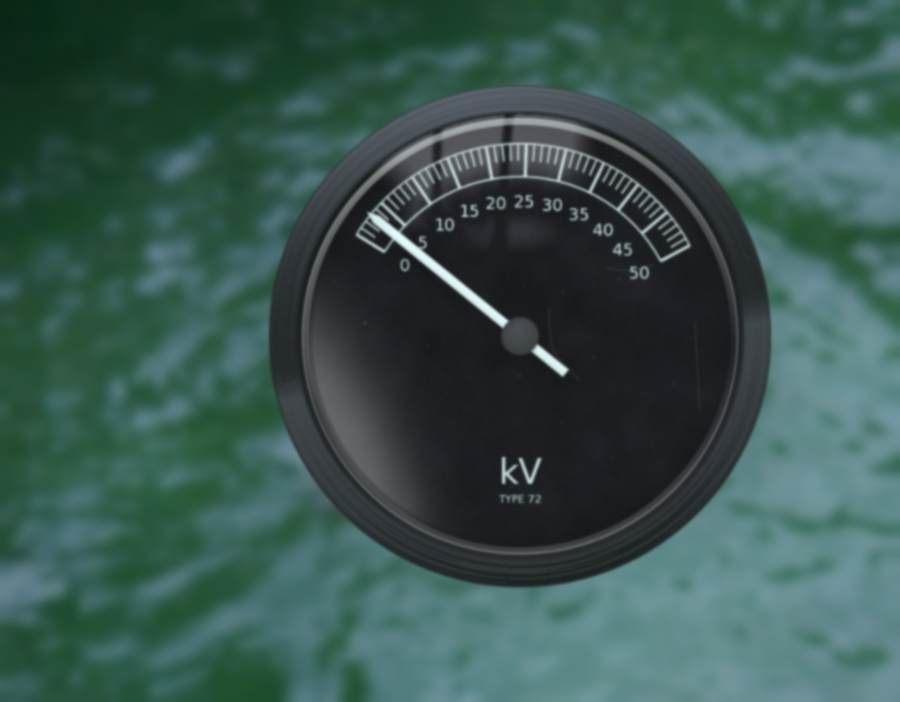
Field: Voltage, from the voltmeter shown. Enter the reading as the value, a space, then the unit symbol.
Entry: 3 kV
